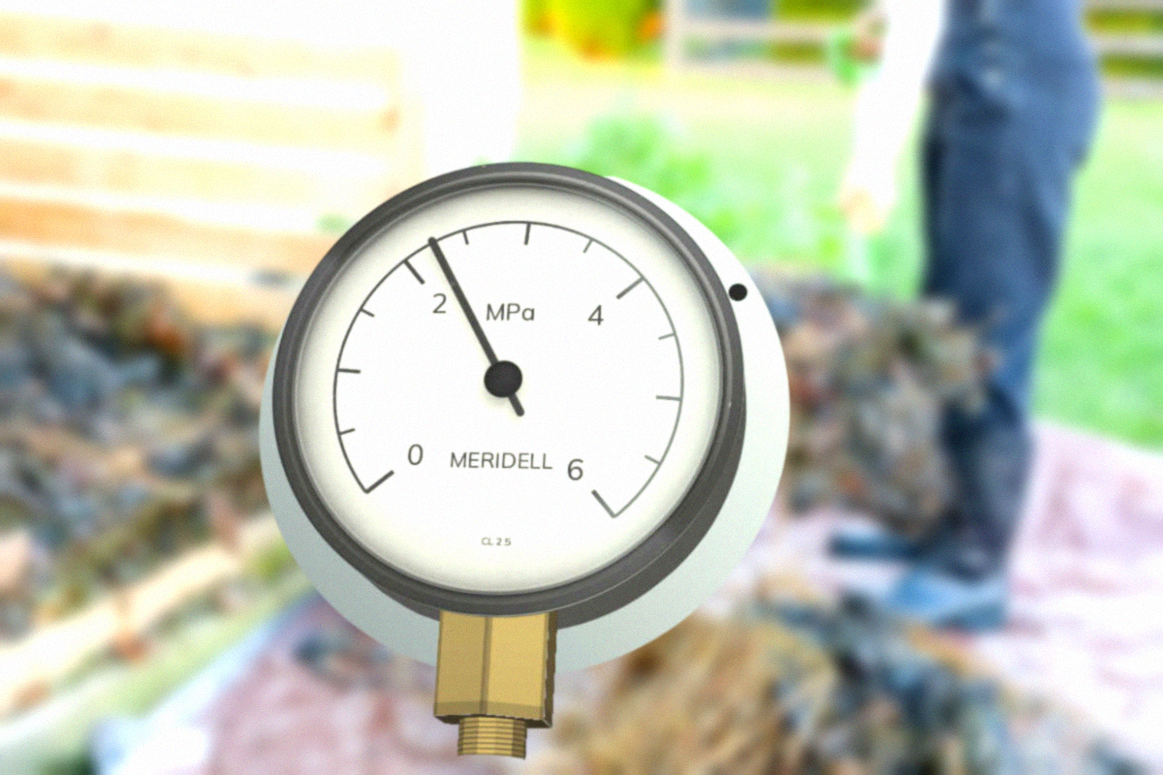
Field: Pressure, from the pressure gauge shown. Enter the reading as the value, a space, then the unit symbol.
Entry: 2.25 MPa
